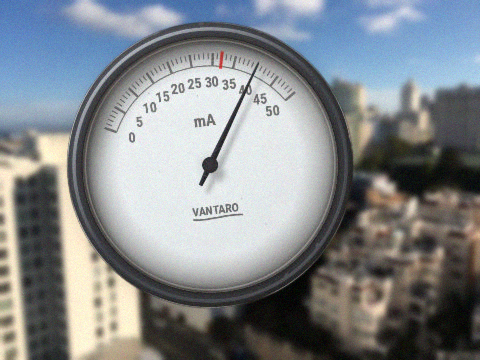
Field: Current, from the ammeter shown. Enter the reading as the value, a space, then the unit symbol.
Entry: 40 mA
